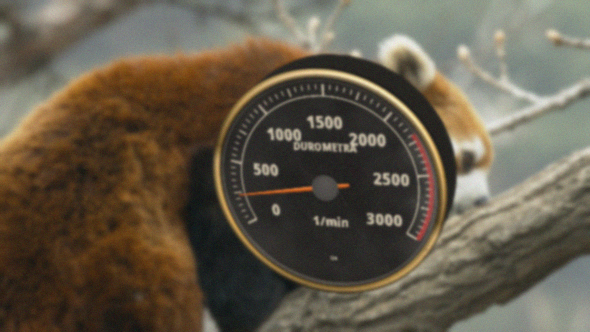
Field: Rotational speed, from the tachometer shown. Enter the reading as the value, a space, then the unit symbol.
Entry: 250 rpm
